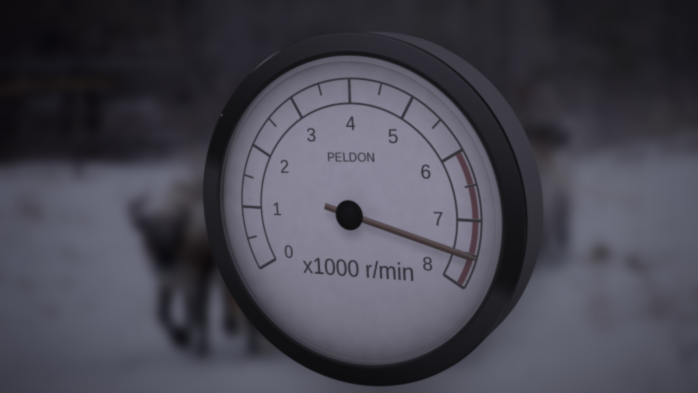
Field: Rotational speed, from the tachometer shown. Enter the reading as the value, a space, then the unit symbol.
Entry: 7500 rpm
